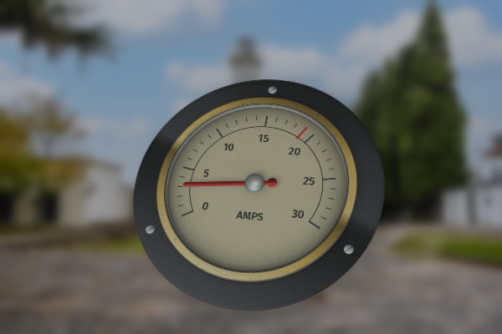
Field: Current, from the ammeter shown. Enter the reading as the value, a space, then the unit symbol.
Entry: 3 A
